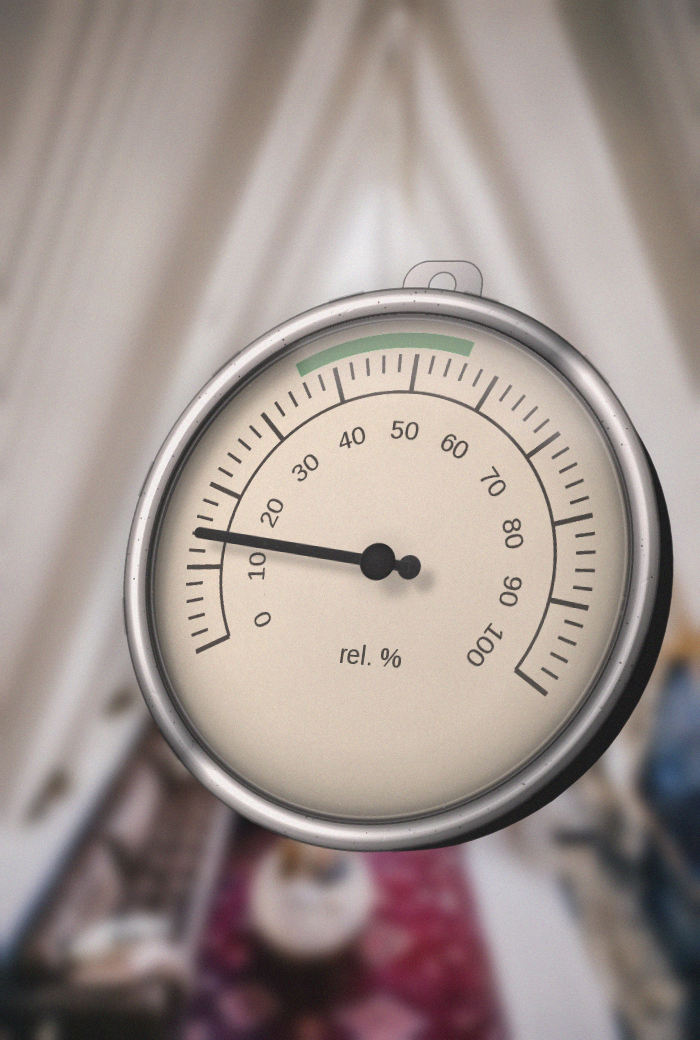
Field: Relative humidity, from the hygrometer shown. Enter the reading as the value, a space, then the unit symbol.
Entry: 14 %
